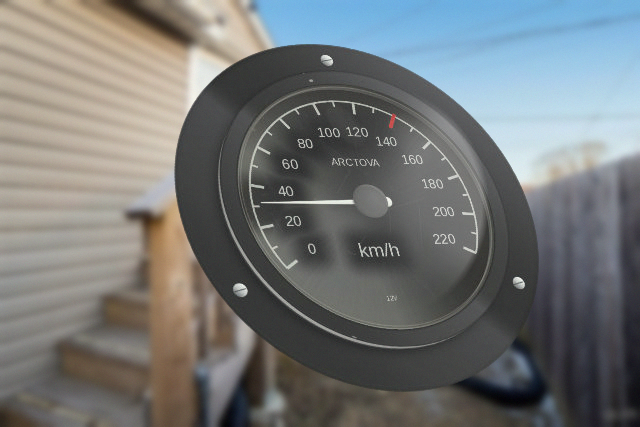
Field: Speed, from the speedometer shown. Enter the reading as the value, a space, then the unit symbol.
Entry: 30 km/h
